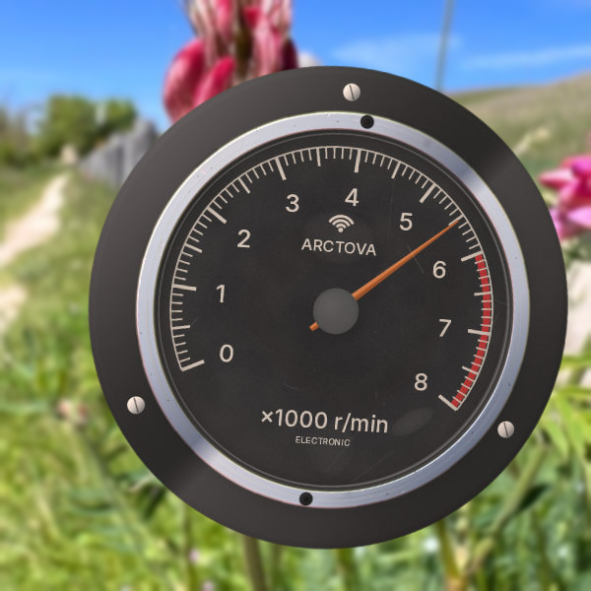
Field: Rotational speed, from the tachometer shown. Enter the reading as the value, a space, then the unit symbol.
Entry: 5500 rpm
